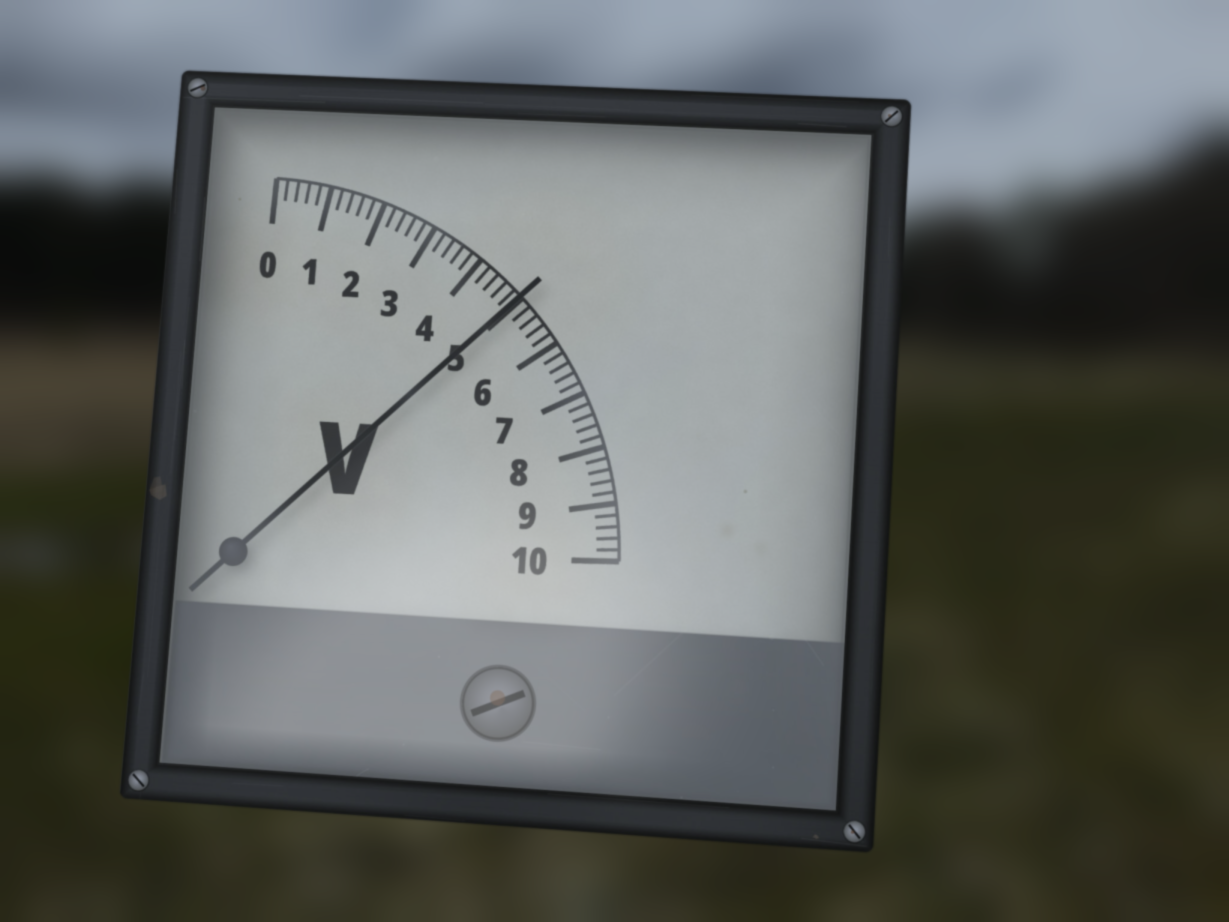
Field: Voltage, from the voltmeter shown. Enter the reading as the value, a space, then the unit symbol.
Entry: 5 V
